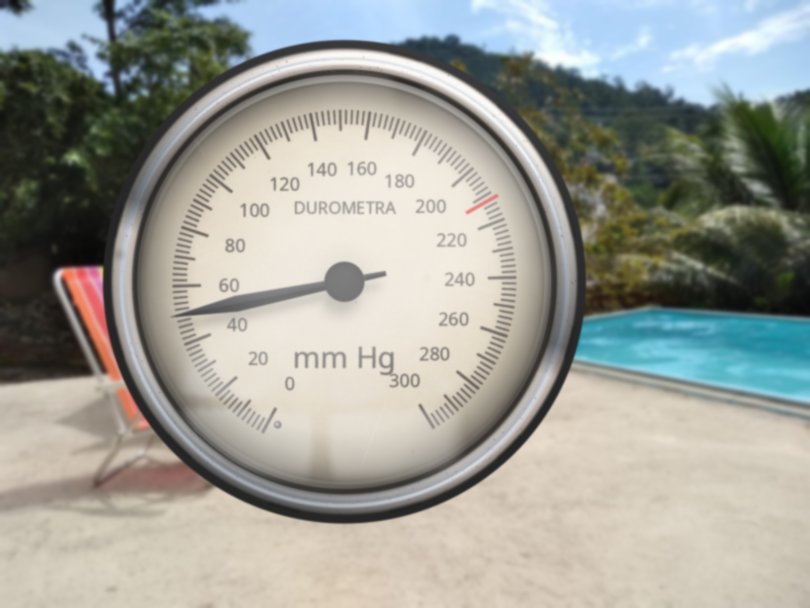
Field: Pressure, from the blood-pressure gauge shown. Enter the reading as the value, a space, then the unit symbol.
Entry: 50 mmHg
